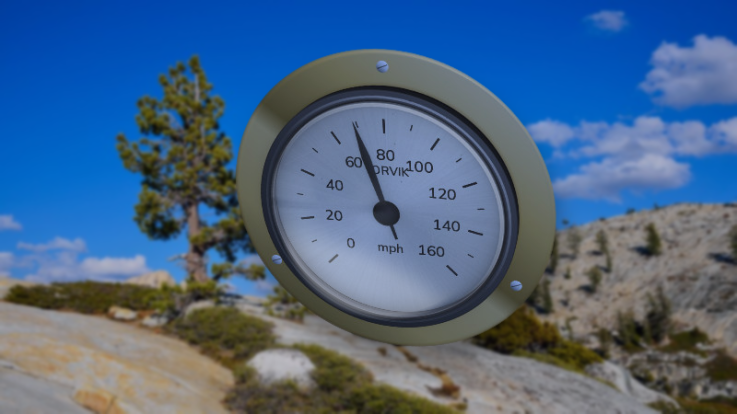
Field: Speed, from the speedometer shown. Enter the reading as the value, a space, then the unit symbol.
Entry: 70 mph
